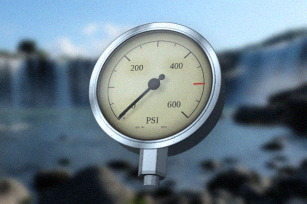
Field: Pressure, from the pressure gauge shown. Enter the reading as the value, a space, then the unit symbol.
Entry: 0 psi
